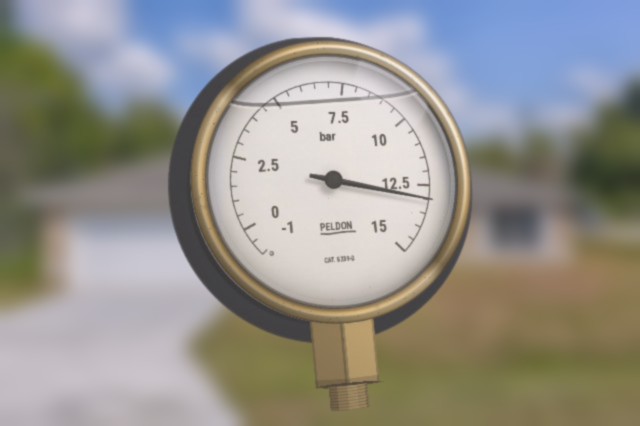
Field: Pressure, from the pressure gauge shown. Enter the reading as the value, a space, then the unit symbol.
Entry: 13 bar
